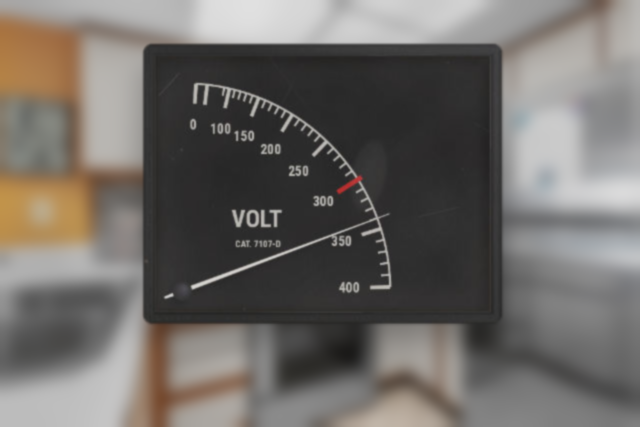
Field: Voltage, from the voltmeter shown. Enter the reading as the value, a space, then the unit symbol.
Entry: 340 V
